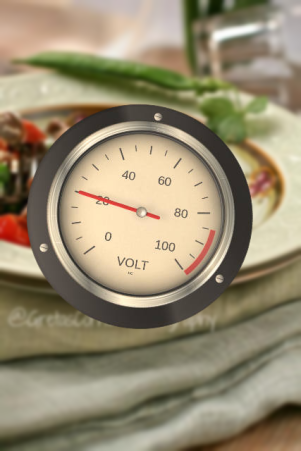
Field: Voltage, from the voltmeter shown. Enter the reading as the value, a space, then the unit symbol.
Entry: 20 V
